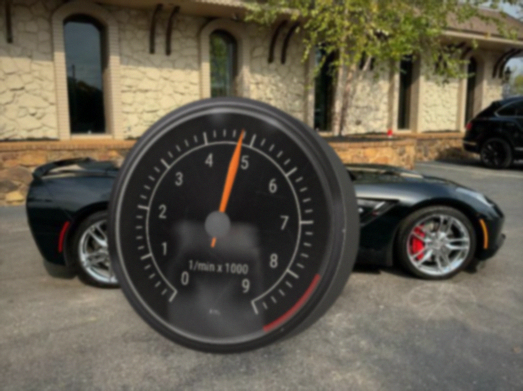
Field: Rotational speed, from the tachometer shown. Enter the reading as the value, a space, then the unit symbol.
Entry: 4800 rpm
